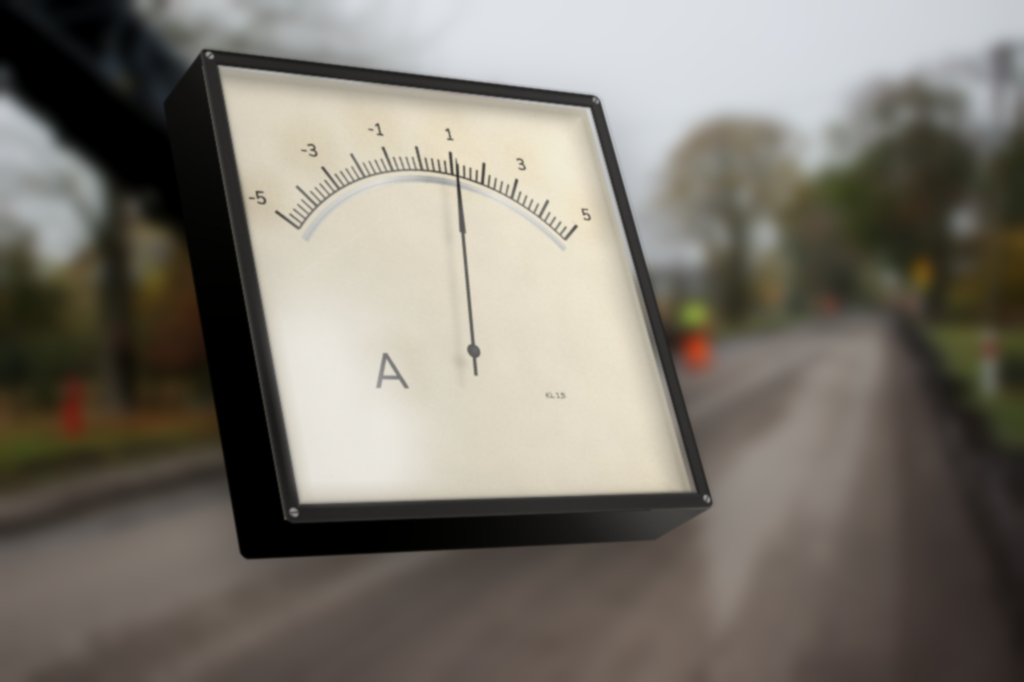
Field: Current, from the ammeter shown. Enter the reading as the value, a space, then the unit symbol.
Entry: 1 A
